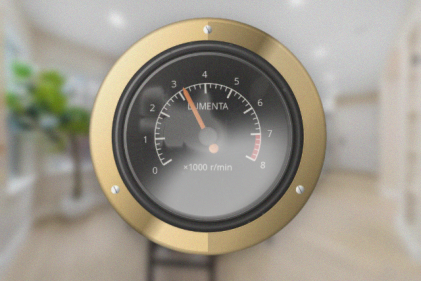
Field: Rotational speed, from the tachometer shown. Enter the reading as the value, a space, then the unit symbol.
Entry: 3200 rpm
